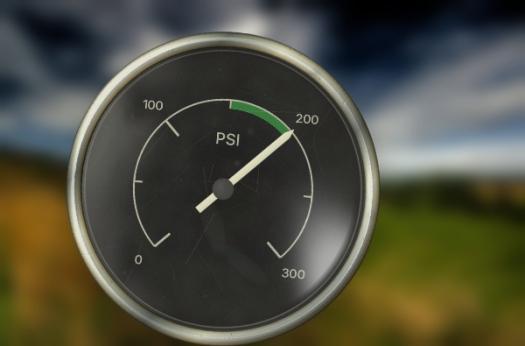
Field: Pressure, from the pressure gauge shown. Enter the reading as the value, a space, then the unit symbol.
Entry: 200 psi
